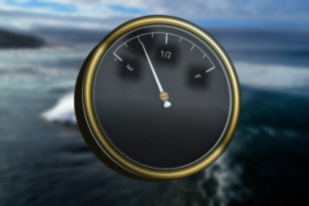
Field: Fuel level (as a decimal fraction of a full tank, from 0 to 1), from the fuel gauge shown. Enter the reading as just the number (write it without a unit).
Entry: 0.25
